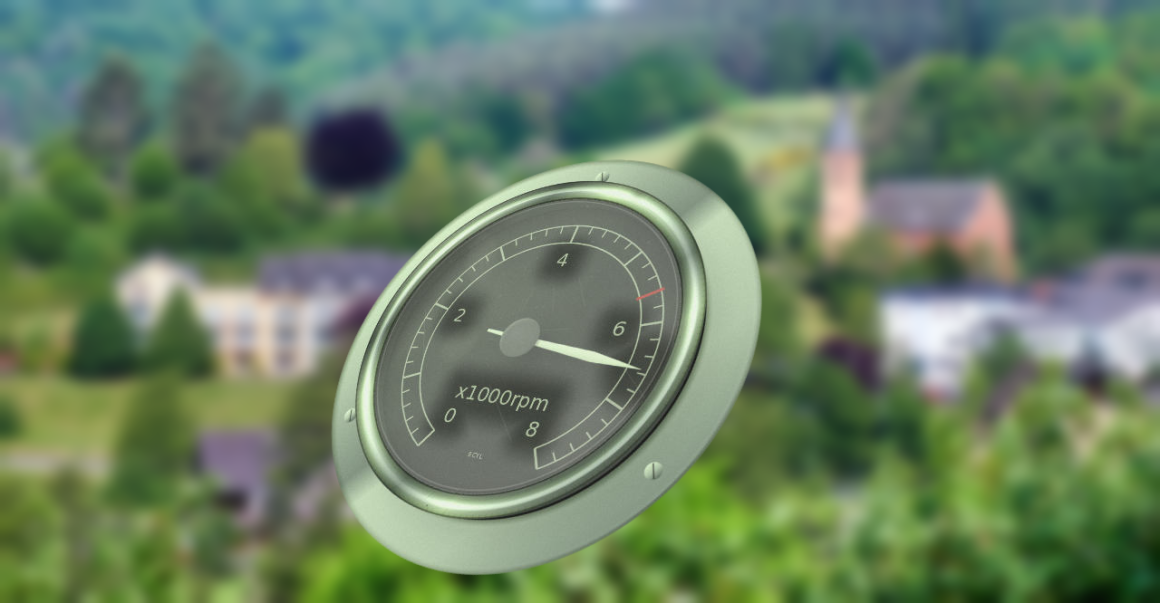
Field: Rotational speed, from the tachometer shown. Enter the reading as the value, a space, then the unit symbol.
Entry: 6600 rpm
